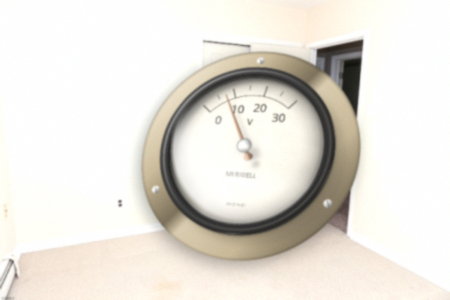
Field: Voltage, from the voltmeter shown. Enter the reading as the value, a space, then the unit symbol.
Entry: 7.5 V
